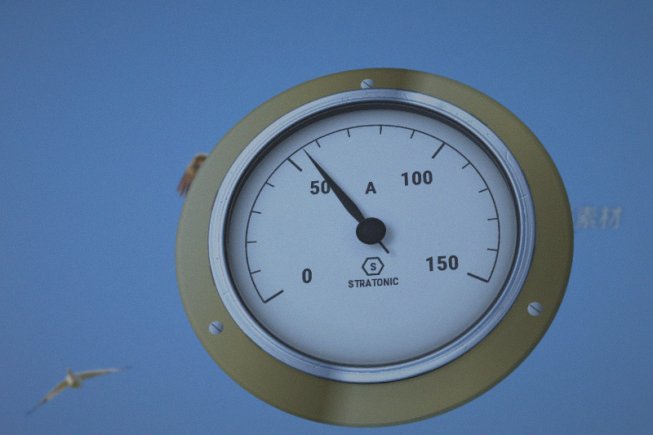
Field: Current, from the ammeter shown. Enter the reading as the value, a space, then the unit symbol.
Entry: 55 A
